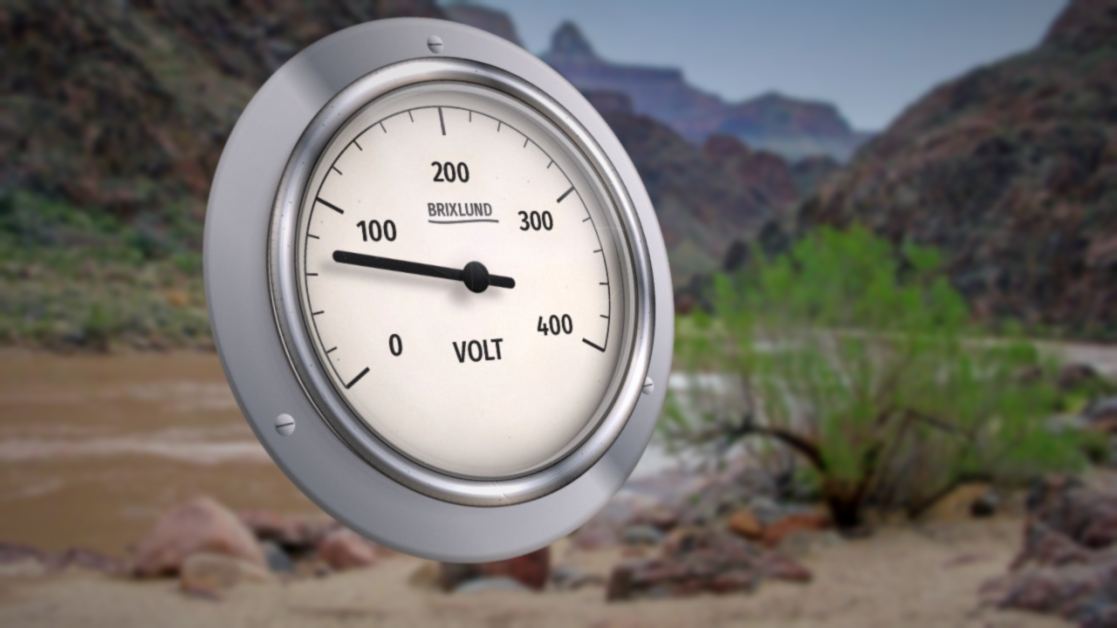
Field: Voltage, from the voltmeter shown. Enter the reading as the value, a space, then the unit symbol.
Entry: 70 V
